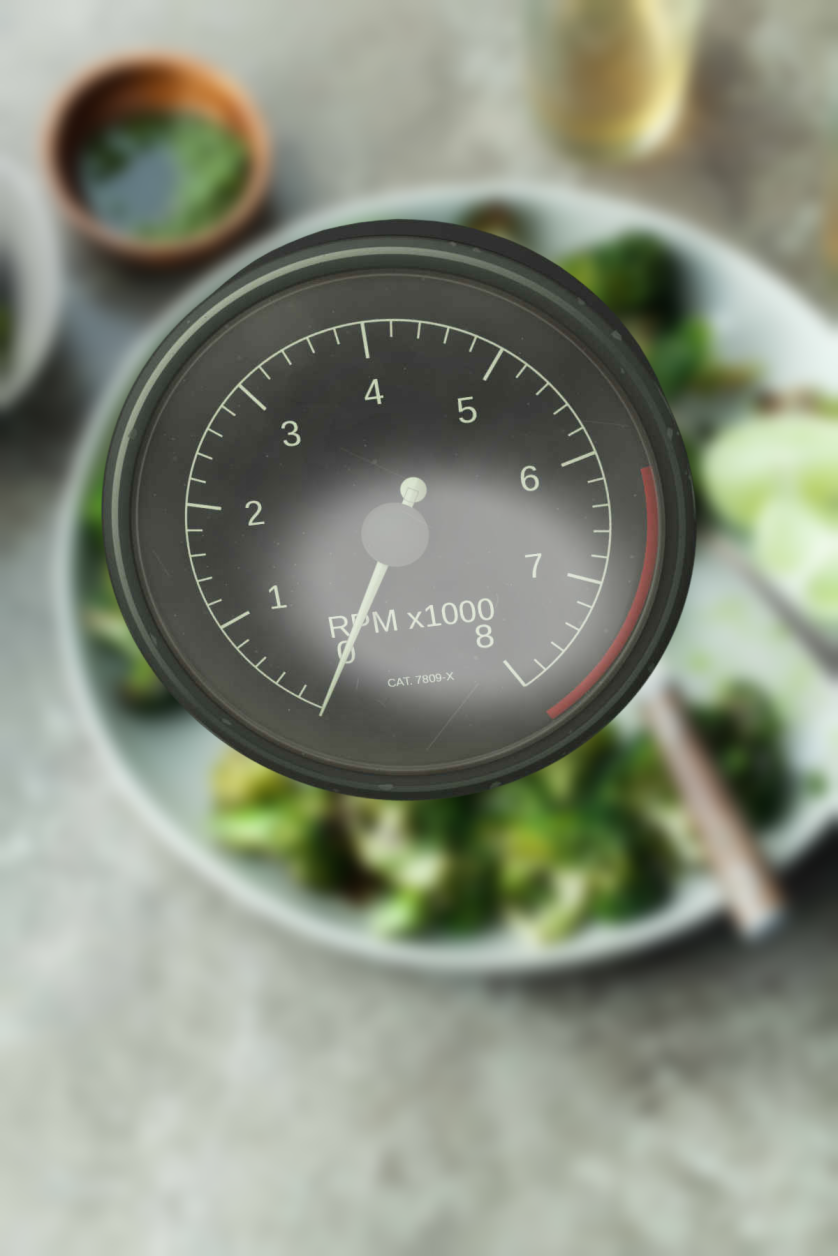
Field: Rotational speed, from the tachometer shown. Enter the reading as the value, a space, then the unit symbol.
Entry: 0 rpm
